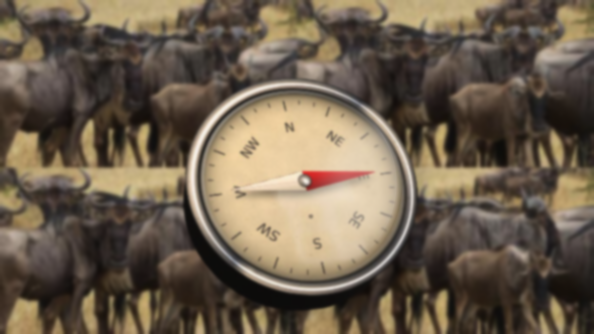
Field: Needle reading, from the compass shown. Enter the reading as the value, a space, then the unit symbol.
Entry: 90 °
